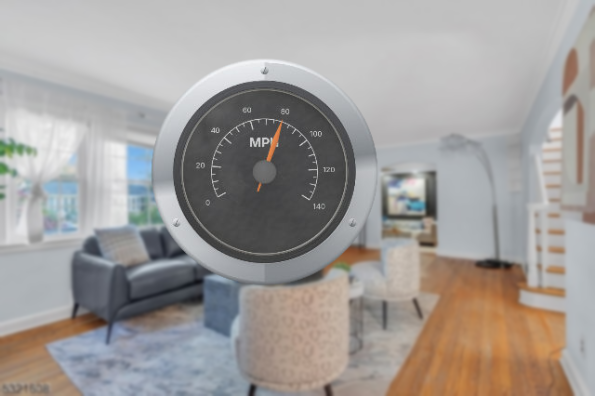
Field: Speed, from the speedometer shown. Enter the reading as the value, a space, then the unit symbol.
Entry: 80 mph
